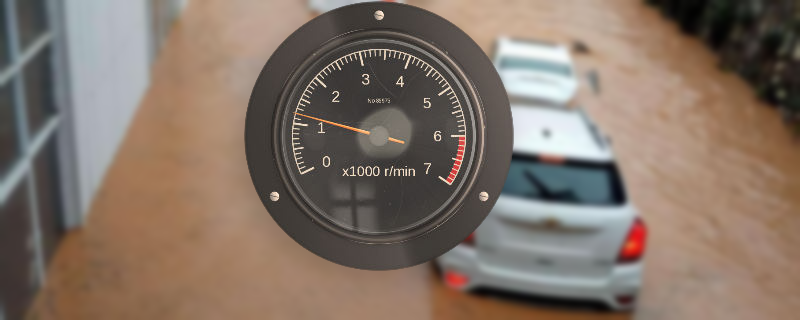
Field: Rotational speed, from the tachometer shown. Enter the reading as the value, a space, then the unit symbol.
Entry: 1200 rpm
